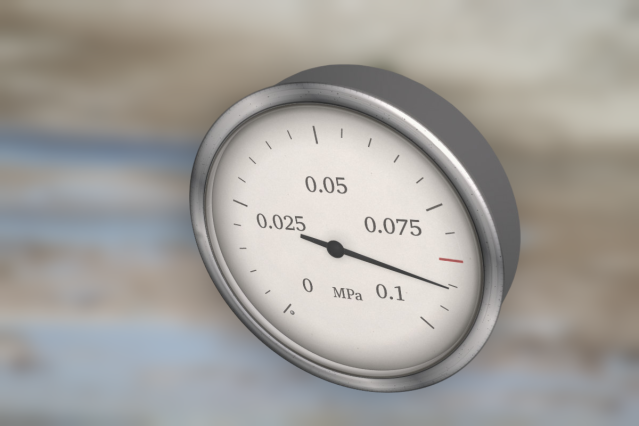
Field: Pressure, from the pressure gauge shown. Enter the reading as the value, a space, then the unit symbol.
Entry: 0.09 MPa
